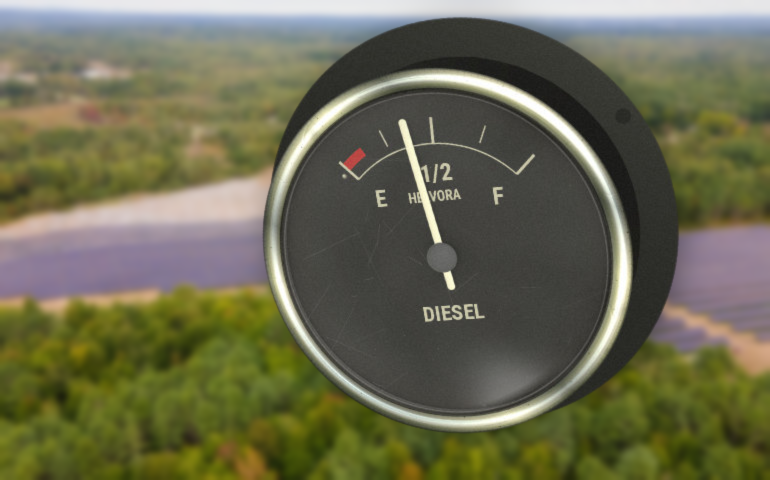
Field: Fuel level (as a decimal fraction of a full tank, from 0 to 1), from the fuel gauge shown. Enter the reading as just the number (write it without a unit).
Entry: 0.375
